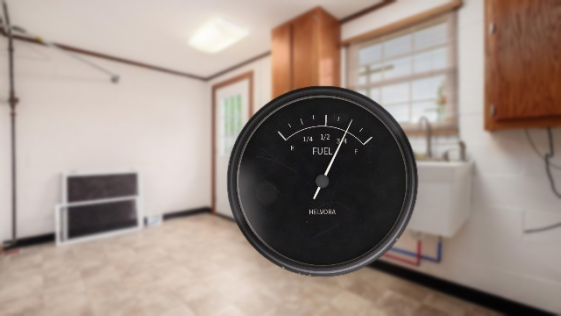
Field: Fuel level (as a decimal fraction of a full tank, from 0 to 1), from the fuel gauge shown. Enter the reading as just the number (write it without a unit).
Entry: 0.75
